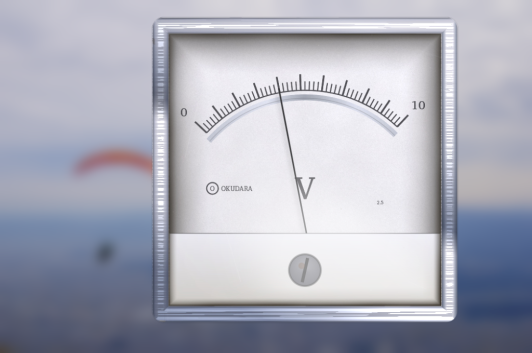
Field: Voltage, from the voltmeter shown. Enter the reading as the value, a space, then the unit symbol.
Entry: 4 V
